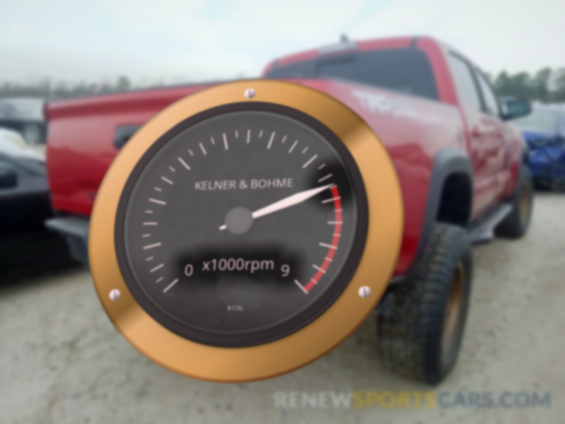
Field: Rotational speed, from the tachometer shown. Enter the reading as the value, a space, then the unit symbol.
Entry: 6750 rpm
